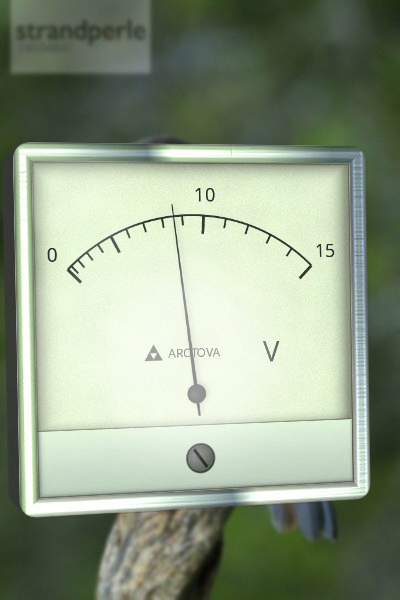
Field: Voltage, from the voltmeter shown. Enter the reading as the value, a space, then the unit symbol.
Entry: 8.5 V
